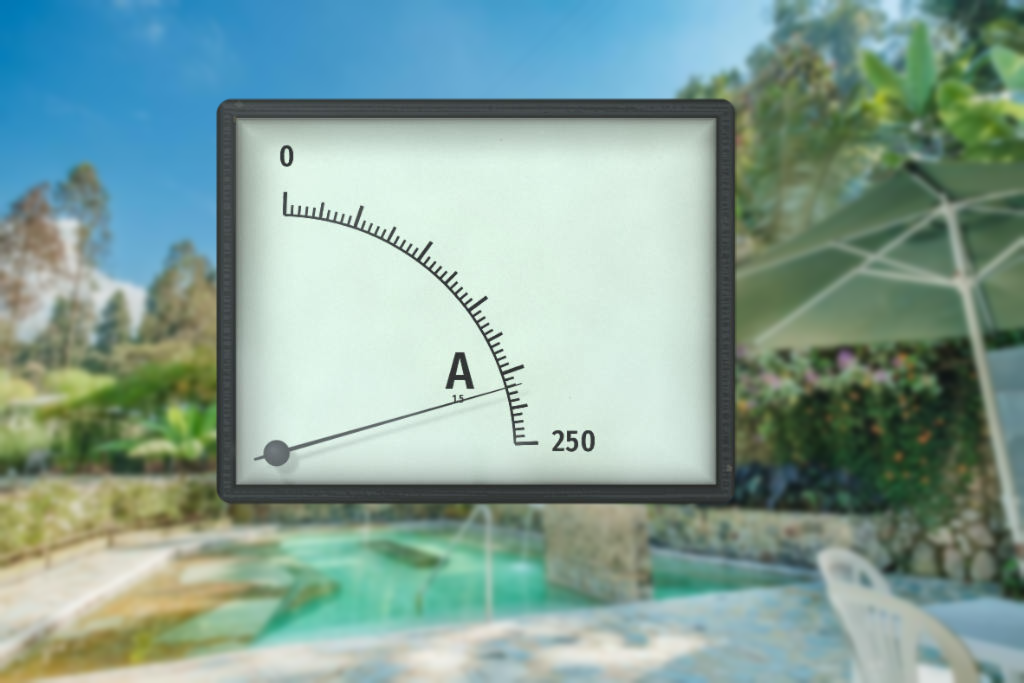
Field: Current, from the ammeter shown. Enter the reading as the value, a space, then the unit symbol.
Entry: 210 A
